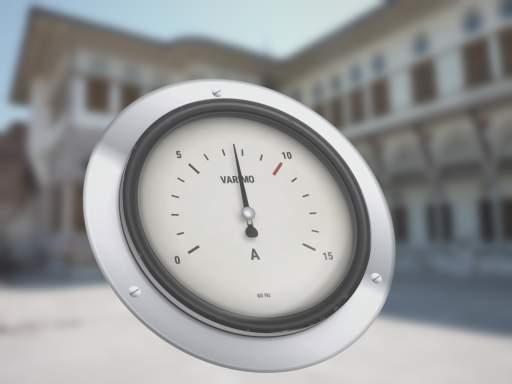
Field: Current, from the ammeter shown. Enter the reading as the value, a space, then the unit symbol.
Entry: 7.5 A
